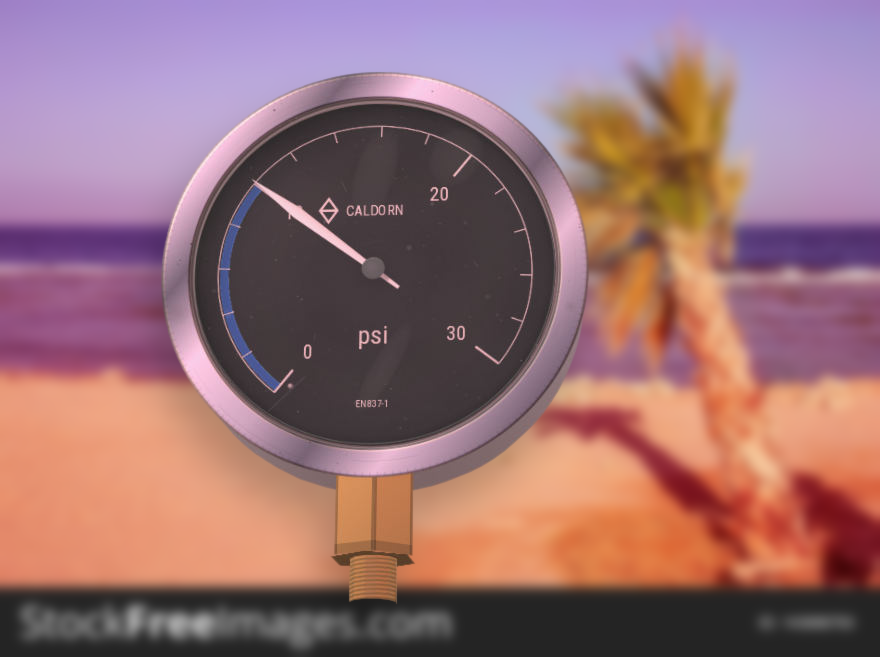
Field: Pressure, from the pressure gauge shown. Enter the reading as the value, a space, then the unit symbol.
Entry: 10 psi
